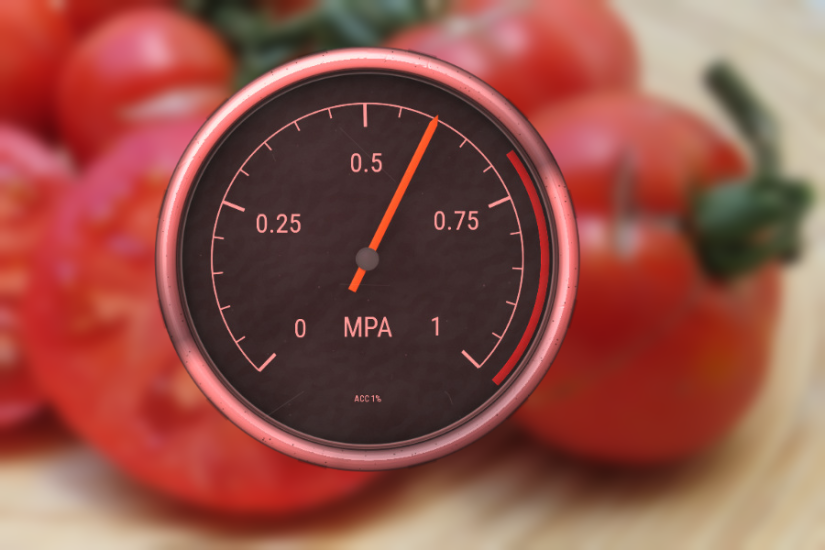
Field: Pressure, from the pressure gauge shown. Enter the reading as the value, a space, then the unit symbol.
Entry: 0.6 MPa
